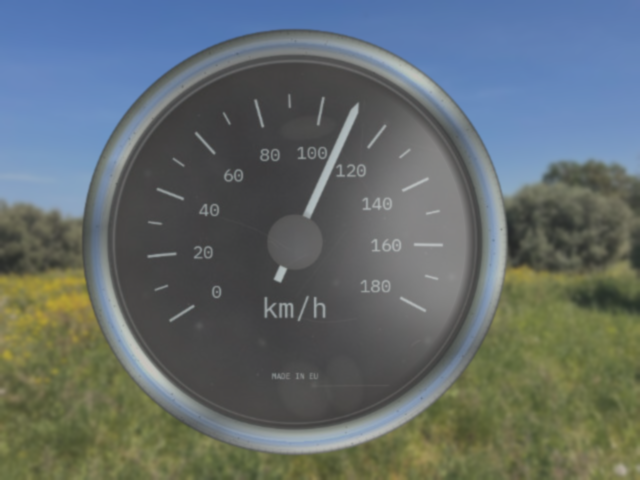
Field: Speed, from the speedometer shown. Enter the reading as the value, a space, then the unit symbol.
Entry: 110 km/h
